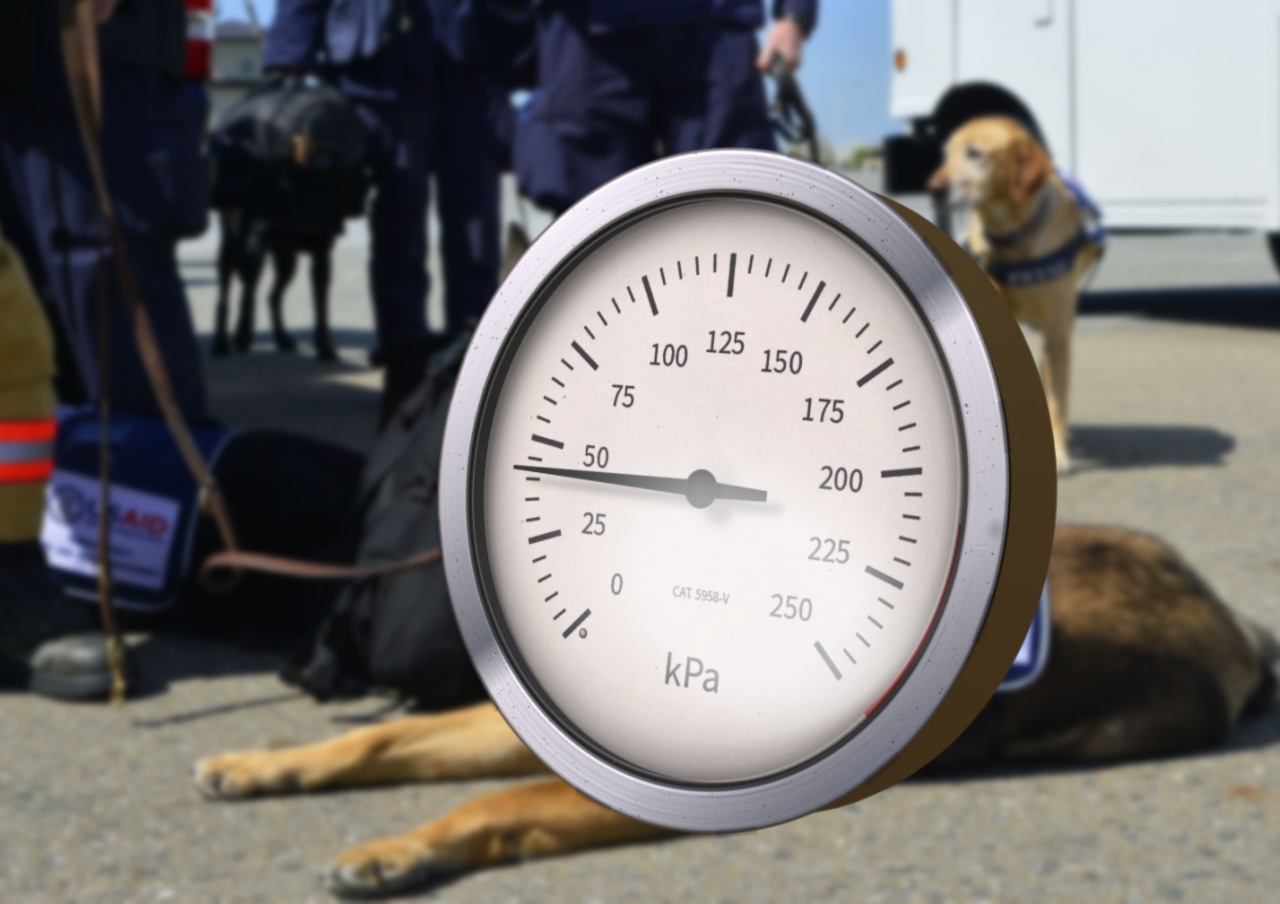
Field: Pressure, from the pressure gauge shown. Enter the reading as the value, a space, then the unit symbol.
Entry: 42.5 kPa
